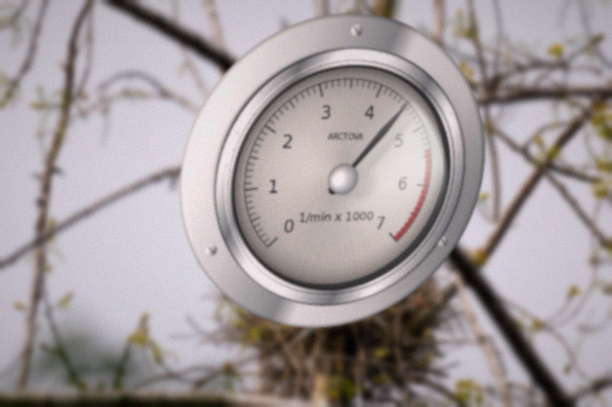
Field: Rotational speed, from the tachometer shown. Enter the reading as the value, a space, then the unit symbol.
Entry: 4500 rpm
